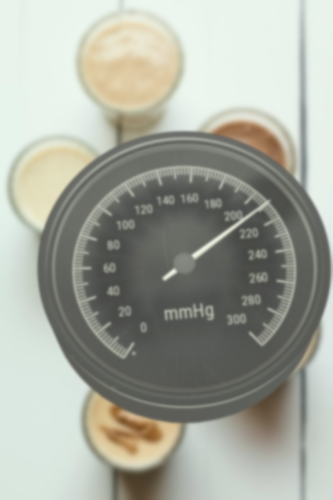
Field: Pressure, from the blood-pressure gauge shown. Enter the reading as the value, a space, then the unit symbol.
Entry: 210 mmHg
